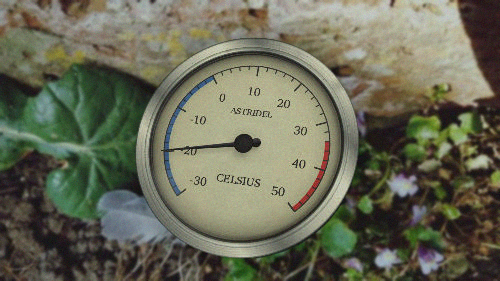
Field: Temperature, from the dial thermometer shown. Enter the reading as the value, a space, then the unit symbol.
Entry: -20 °C
